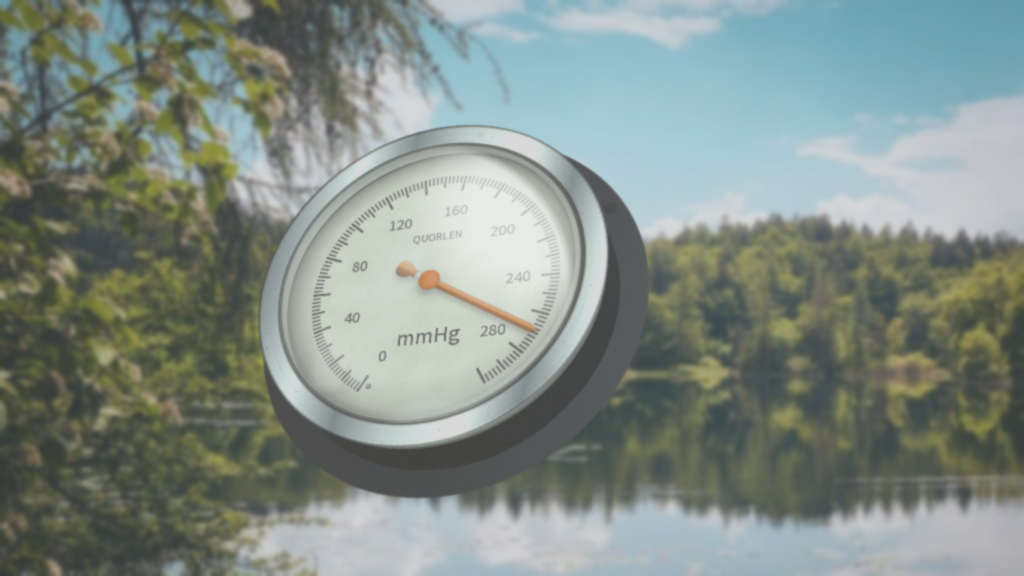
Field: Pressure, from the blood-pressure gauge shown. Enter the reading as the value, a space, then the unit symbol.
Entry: 270 mmHg
